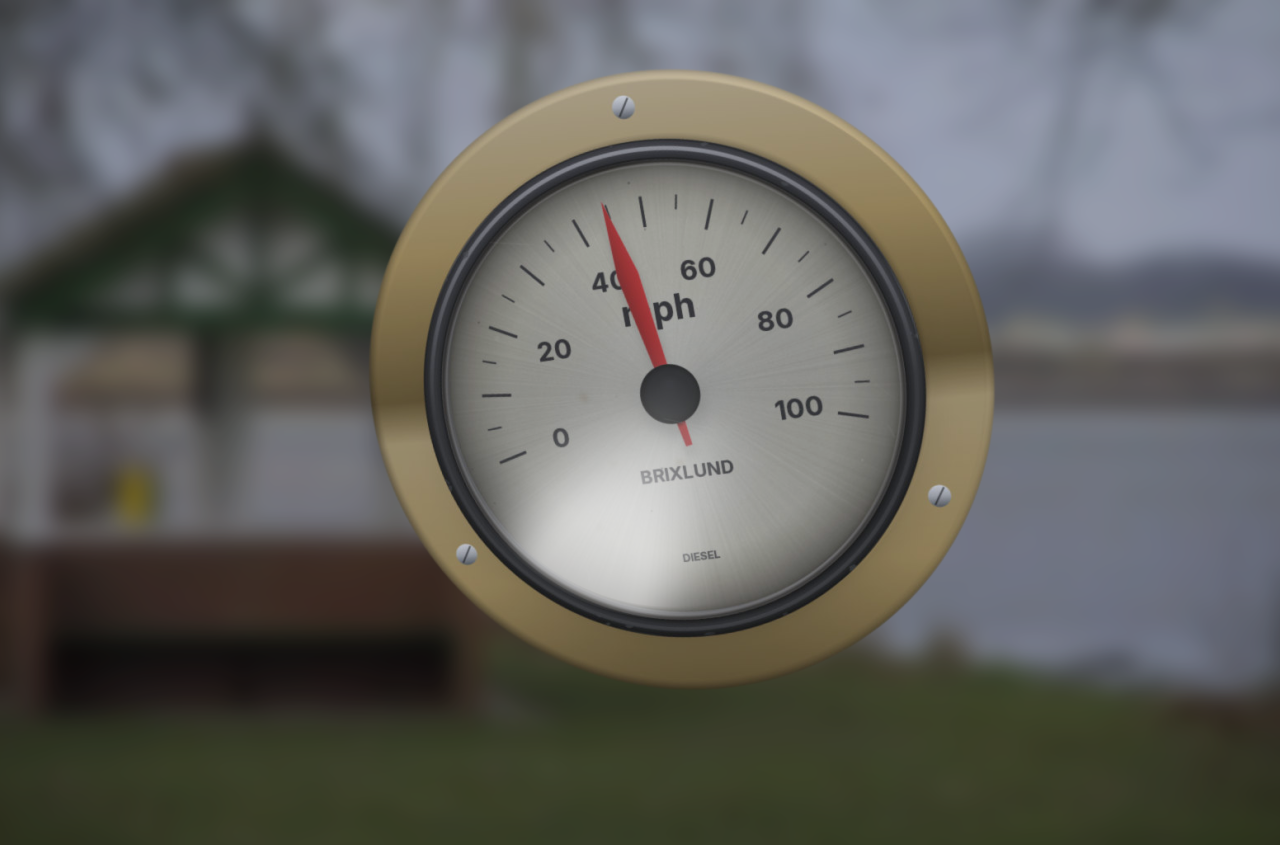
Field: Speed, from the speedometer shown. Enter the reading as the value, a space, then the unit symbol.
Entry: 45 mph
